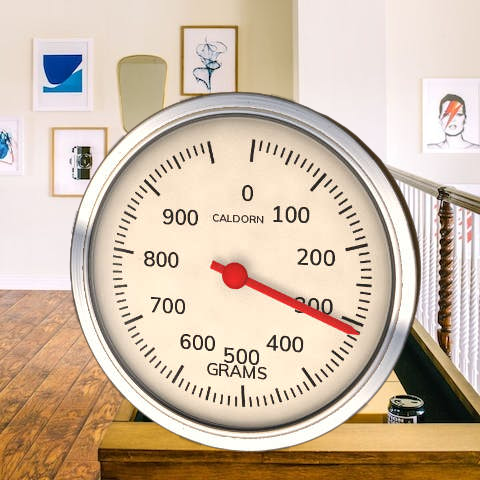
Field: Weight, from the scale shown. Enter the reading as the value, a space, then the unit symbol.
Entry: 310 g
